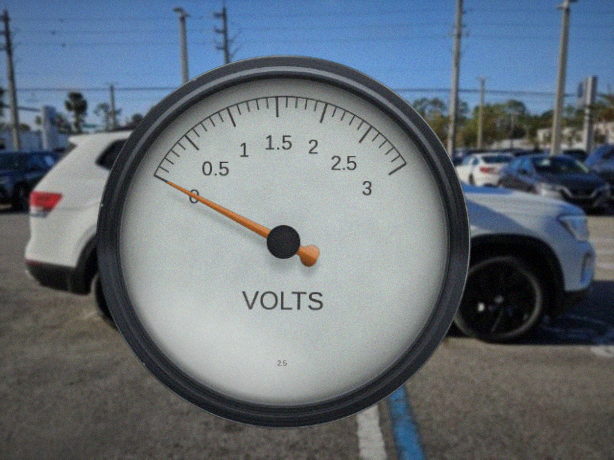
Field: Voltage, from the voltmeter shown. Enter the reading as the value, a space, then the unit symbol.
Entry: 0 V
